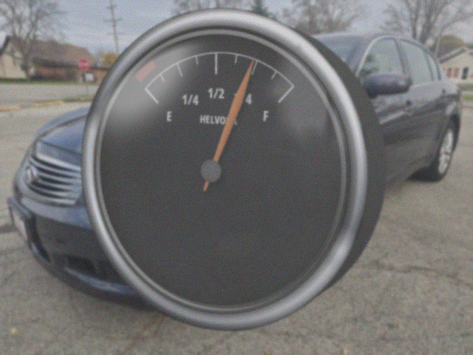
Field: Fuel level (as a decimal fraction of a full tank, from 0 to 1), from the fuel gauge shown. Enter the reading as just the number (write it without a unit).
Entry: 0.75
